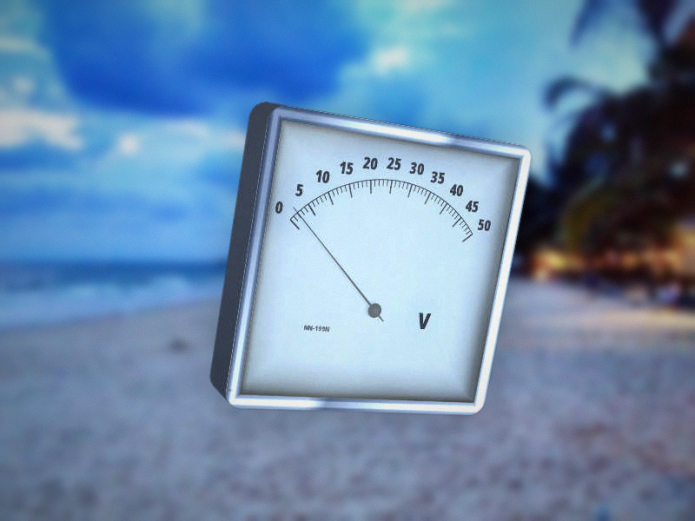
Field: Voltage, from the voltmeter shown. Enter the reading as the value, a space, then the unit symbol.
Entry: 2 V
